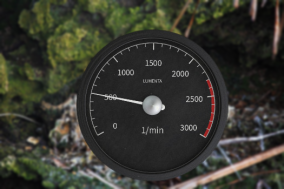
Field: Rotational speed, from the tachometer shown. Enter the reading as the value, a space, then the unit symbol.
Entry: 500 rpm
